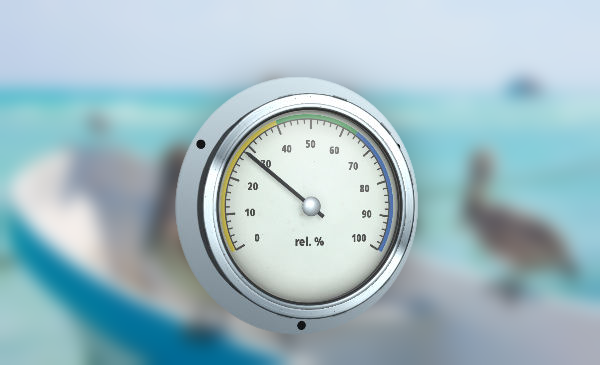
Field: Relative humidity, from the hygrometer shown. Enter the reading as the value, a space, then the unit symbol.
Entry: 28 %
